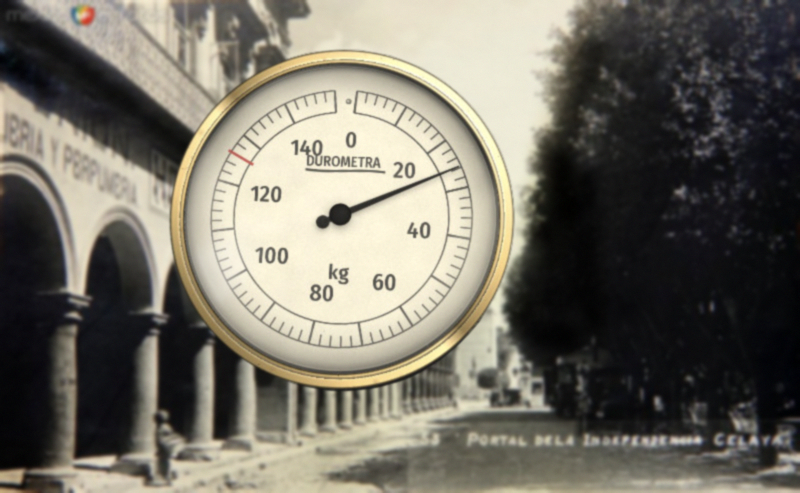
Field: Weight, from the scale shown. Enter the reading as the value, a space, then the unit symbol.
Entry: 26 kg
